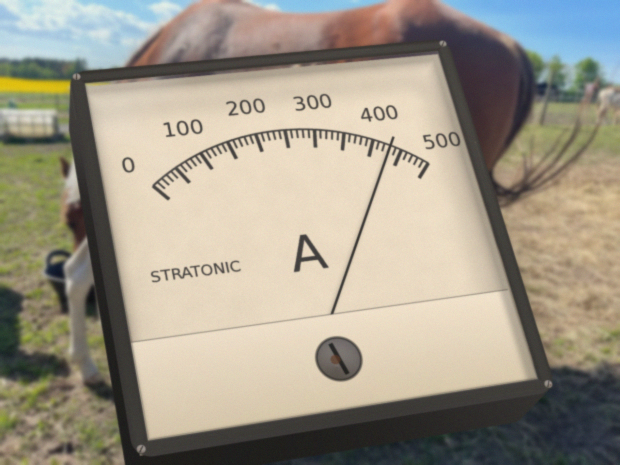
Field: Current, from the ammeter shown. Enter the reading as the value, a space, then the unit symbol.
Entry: 430 A
